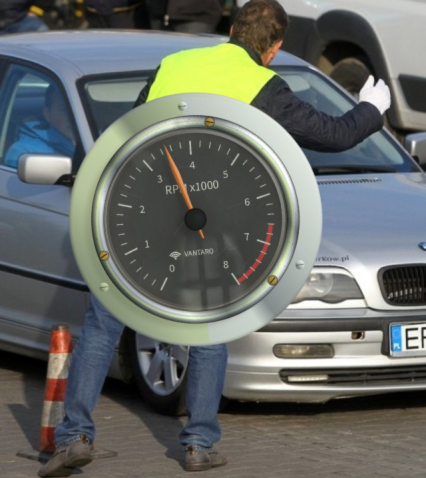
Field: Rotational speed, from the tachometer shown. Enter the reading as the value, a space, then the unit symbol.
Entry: 3500 rpm
